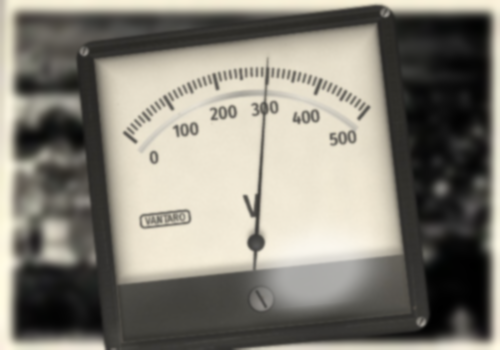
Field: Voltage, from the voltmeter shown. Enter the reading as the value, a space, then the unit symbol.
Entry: 300 V
